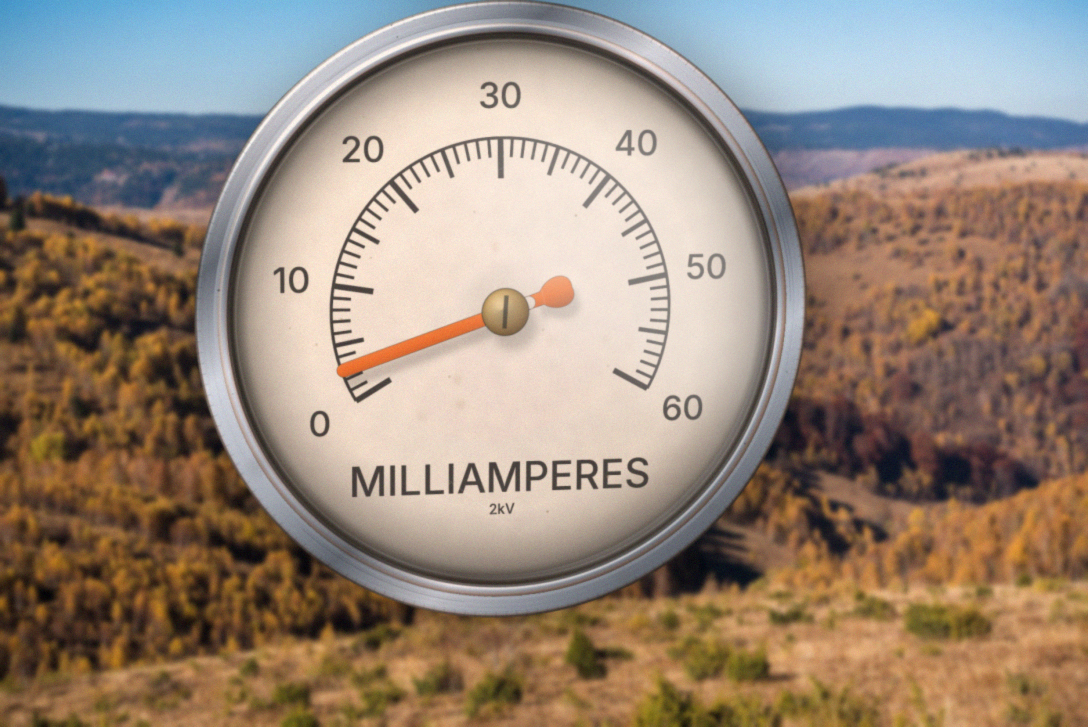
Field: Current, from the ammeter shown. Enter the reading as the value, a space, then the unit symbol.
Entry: 3 mA
